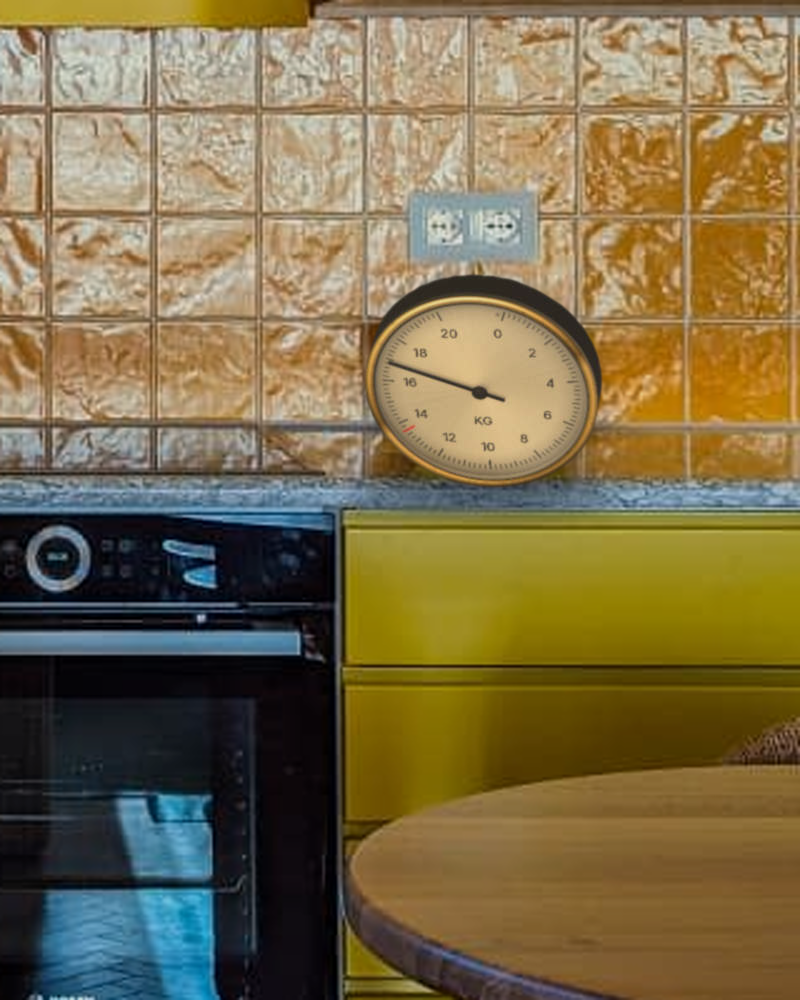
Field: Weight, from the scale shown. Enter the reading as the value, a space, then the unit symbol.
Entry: 17 kg
